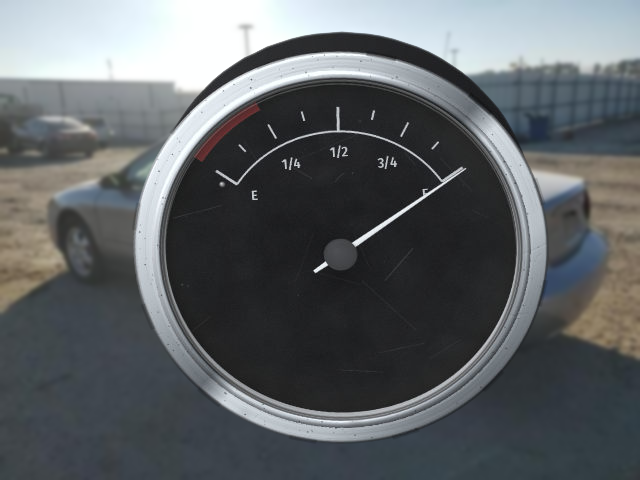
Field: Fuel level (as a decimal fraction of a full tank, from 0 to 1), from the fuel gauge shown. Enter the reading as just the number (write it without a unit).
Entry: 1
